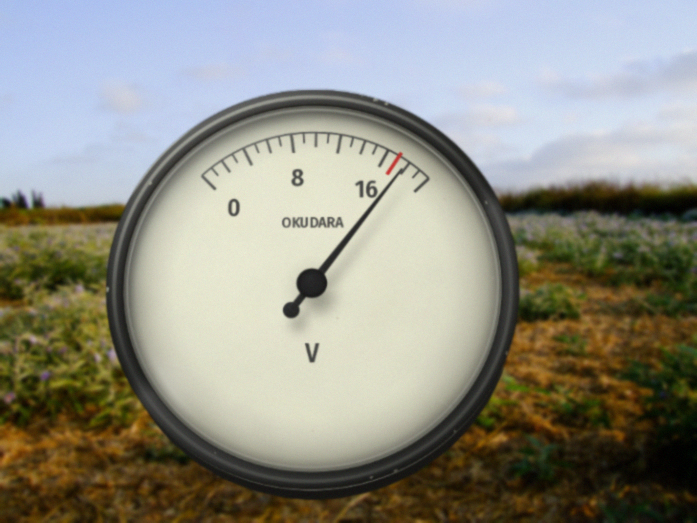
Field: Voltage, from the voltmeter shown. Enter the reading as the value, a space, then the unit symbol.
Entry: 18 V
